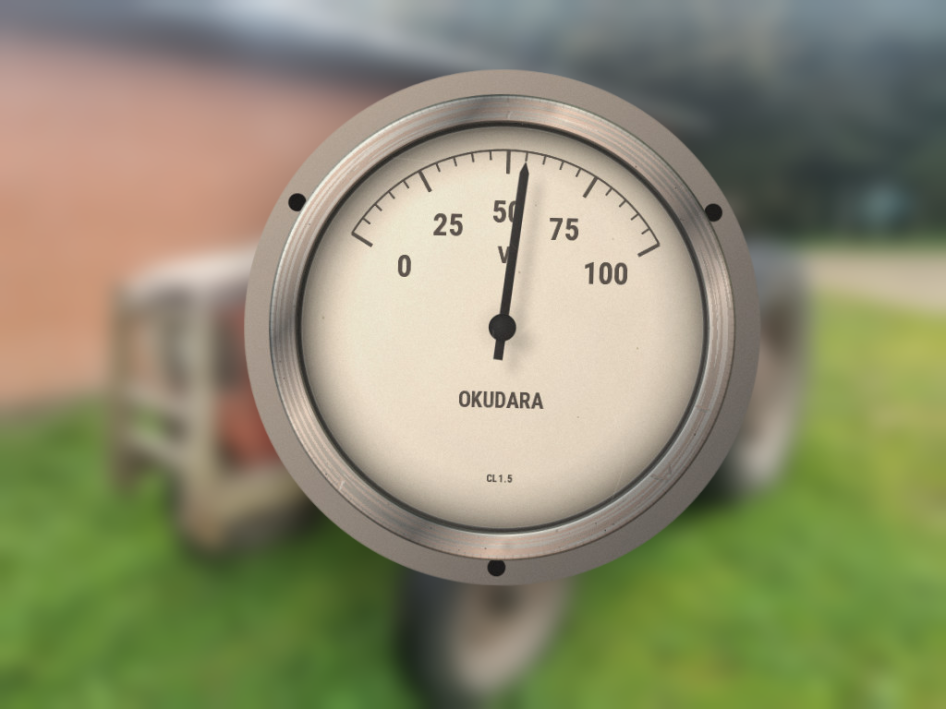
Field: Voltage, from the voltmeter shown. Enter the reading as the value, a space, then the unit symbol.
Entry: 55 V
